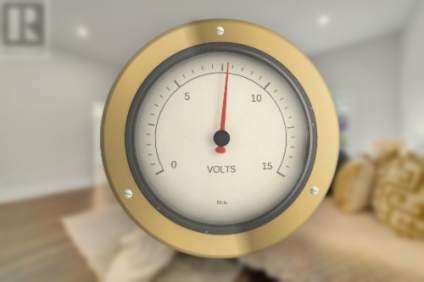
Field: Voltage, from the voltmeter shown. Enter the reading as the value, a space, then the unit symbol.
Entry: 7.75 V
